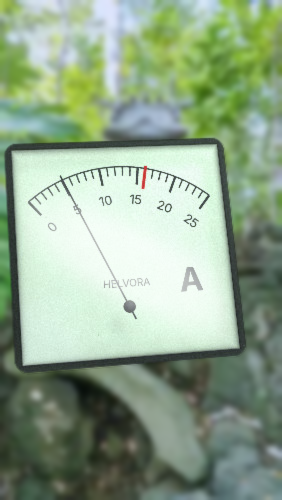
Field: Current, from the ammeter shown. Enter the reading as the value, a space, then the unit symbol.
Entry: 5 A
